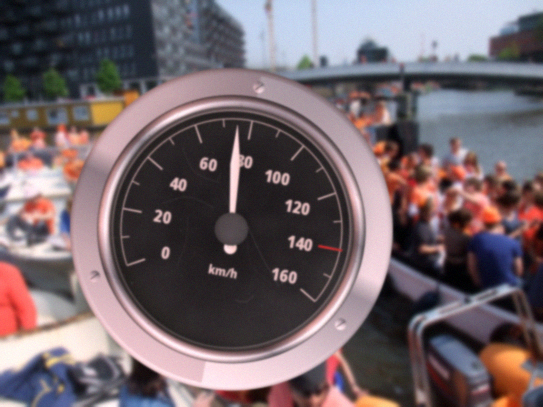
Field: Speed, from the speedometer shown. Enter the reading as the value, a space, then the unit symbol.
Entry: 75 km/h
